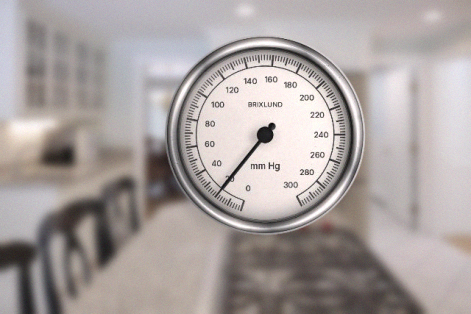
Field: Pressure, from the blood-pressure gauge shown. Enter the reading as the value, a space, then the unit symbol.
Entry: 20 mmHg
